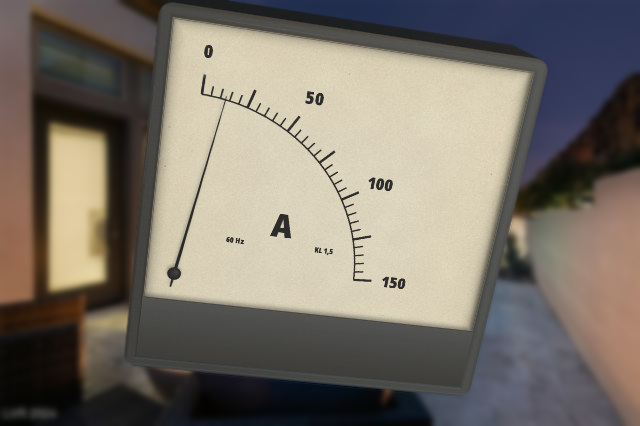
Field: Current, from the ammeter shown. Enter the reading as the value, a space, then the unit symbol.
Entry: 12.5 A
